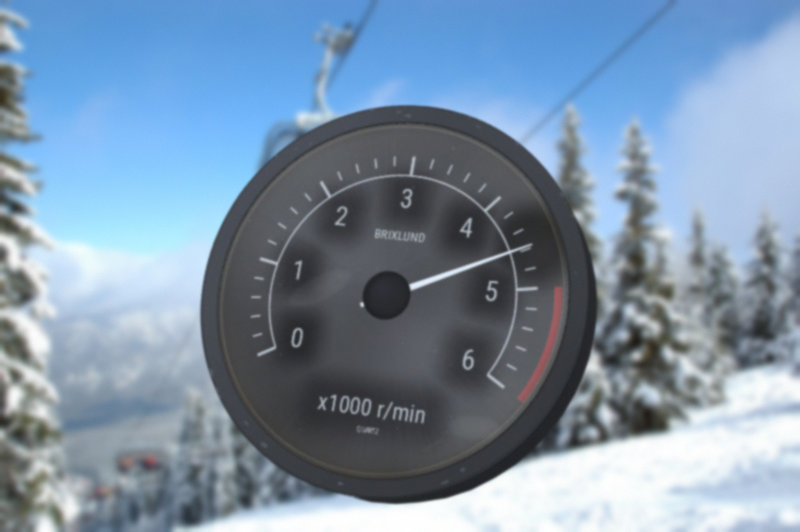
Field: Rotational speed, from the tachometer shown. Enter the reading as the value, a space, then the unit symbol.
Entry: 4600 rpm
